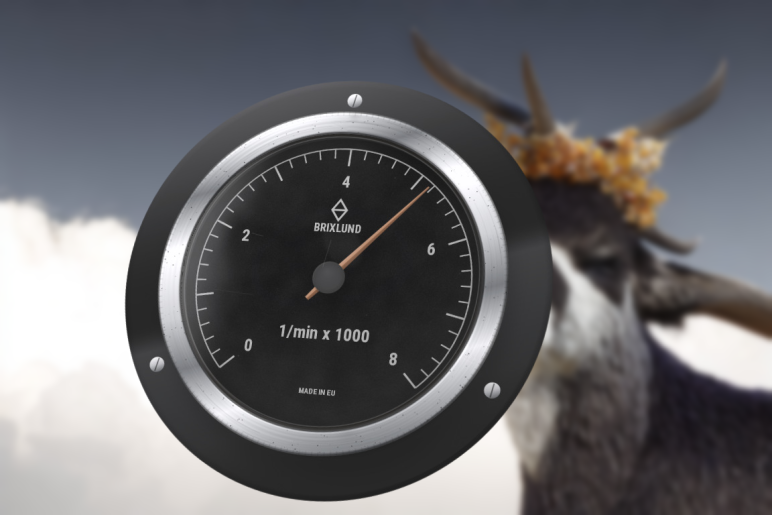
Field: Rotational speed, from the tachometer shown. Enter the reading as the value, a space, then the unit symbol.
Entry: 5200 rpm
